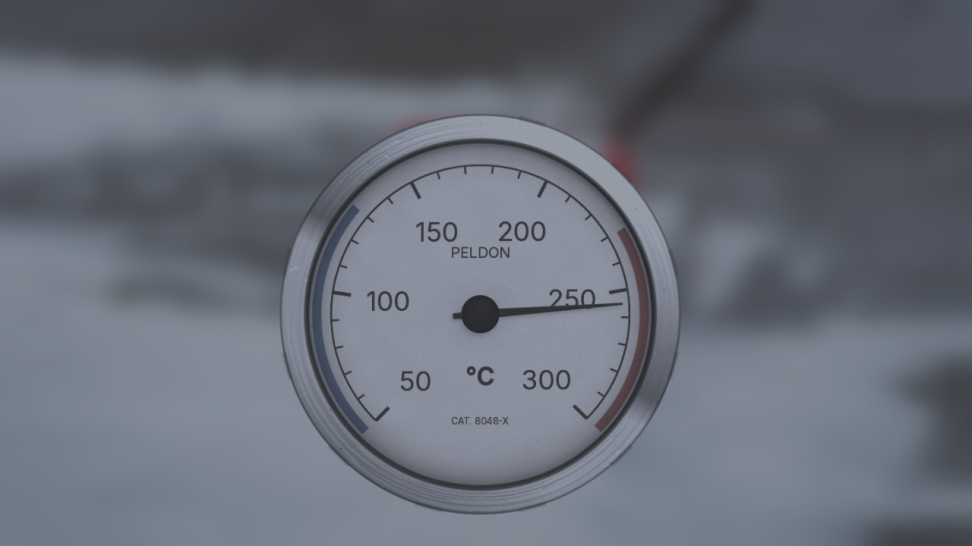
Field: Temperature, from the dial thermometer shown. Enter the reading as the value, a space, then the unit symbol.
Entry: 255 °C
